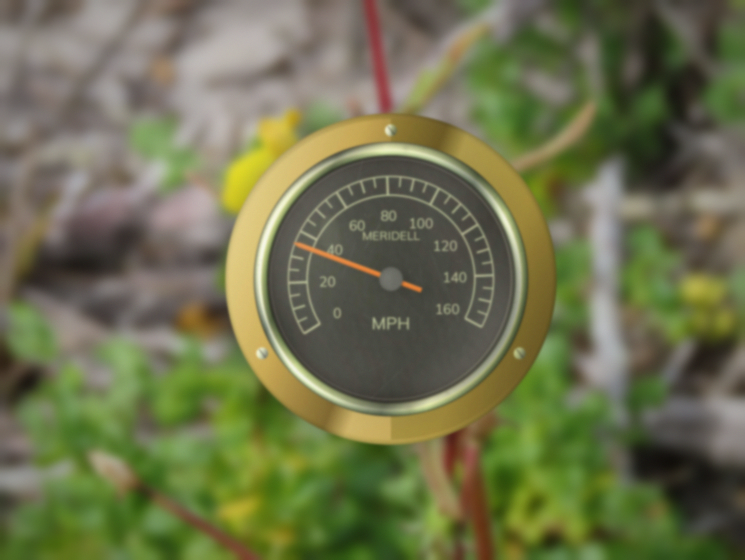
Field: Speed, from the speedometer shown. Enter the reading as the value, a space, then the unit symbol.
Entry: 35 mph
